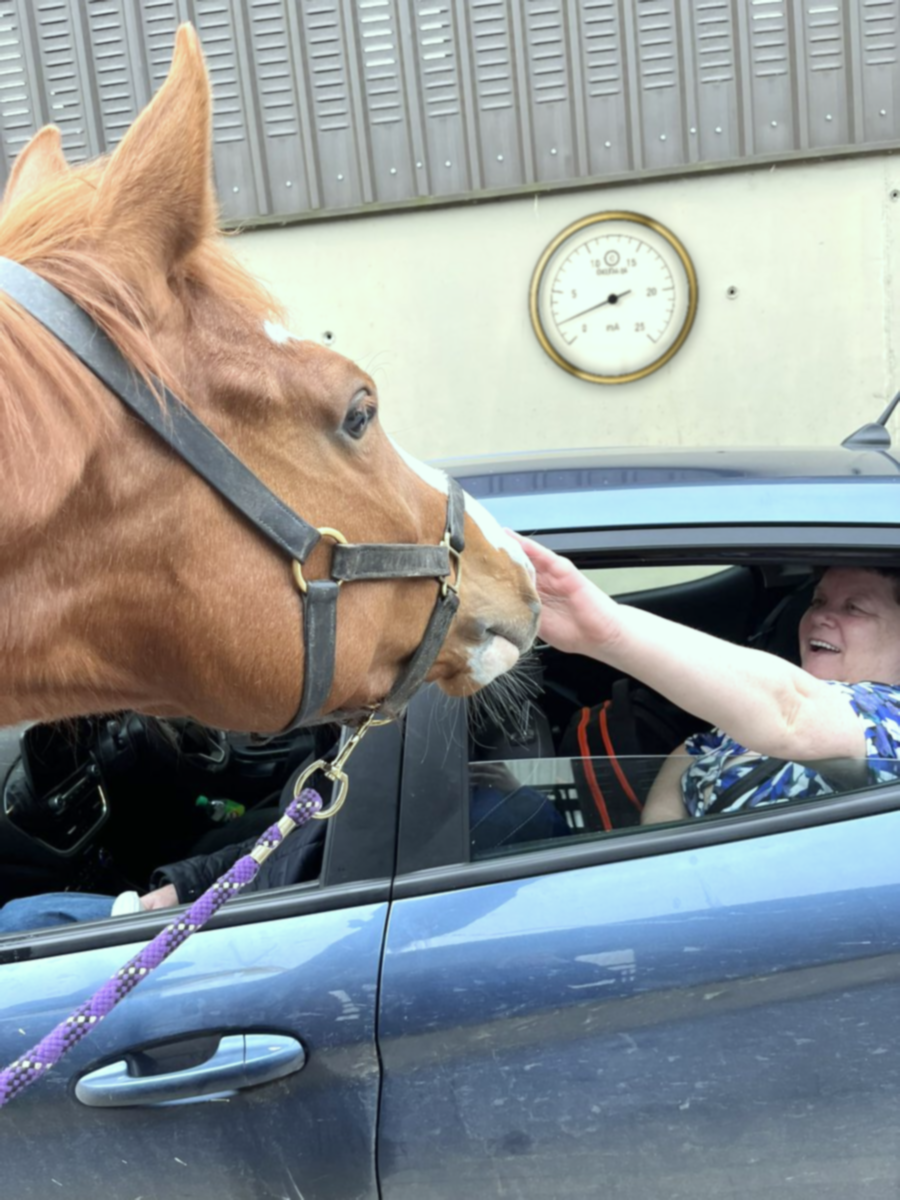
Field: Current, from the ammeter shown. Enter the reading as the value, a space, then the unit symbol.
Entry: 2 mA
